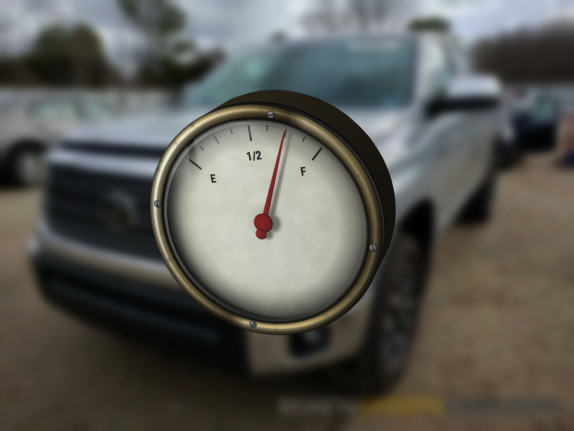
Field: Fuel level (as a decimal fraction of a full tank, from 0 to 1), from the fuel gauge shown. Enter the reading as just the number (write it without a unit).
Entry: 0.75
